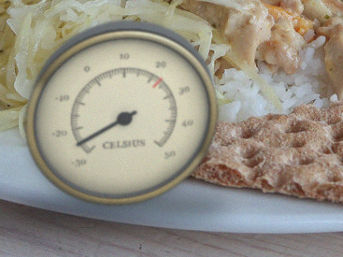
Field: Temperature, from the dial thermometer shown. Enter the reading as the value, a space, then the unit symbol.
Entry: -25 °C
